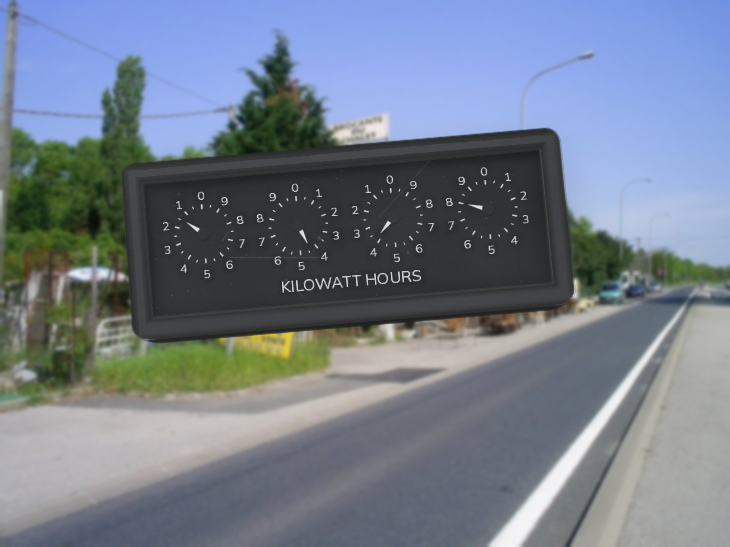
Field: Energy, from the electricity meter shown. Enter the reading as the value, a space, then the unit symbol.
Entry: 1438 kWh
